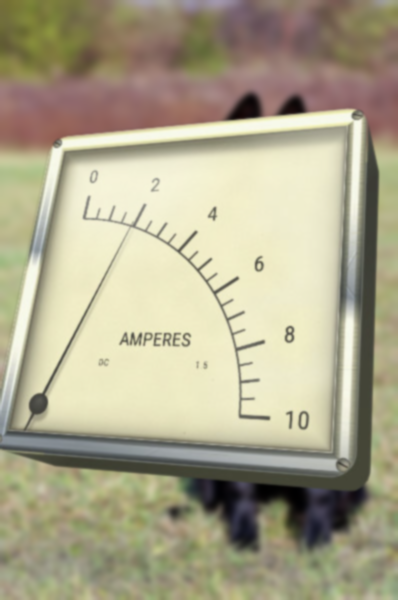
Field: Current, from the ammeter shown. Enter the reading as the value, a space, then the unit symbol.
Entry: 2 A
